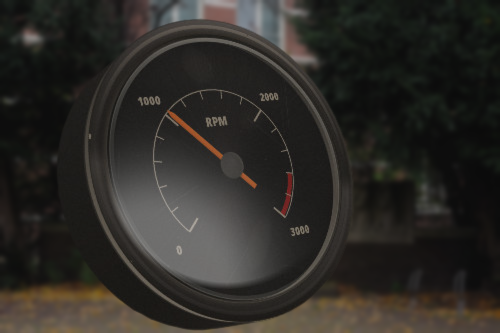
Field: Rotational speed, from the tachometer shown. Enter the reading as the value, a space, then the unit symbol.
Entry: 1000 rpm
